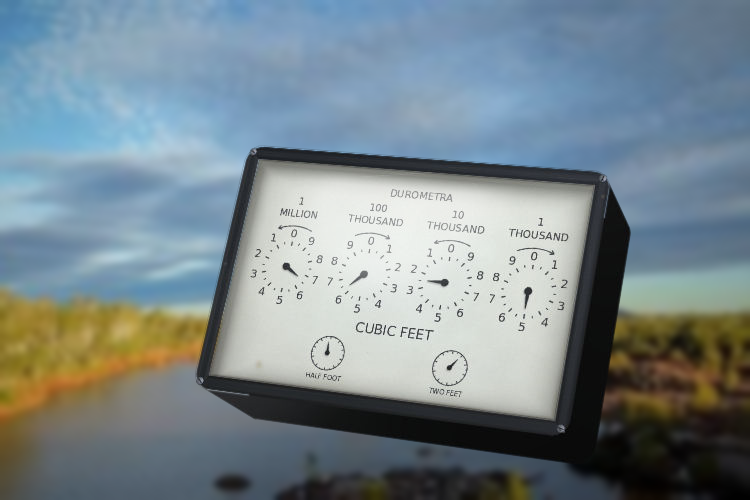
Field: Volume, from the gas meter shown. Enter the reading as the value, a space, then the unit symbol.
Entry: 662500 ft³
